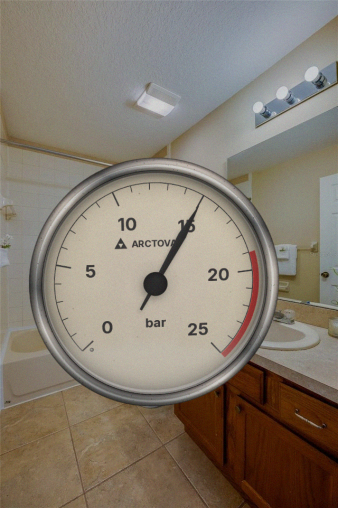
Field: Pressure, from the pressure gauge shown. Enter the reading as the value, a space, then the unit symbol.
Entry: 15 bar
